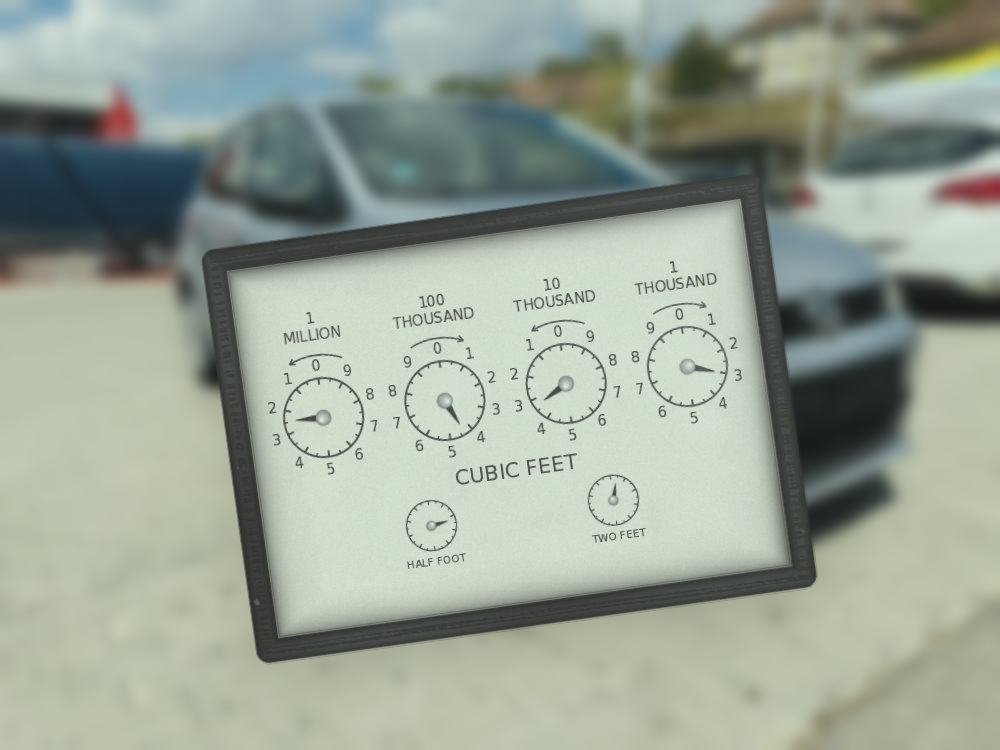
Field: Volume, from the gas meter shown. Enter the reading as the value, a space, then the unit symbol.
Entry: 243300 ft³
